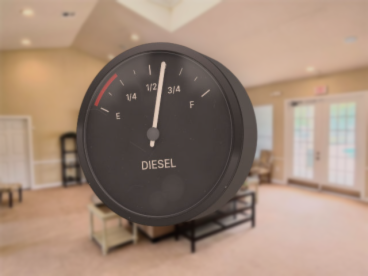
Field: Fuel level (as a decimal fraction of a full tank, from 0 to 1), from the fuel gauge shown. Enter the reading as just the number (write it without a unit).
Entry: 0.625
